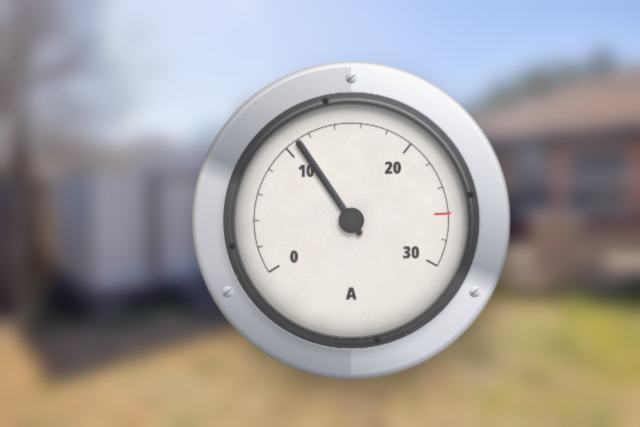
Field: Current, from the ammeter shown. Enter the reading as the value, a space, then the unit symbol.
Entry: 11 A
